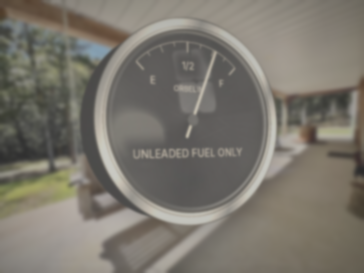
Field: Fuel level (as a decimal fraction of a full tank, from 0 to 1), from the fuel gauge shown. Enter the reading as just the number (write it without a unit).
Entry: 0.75
